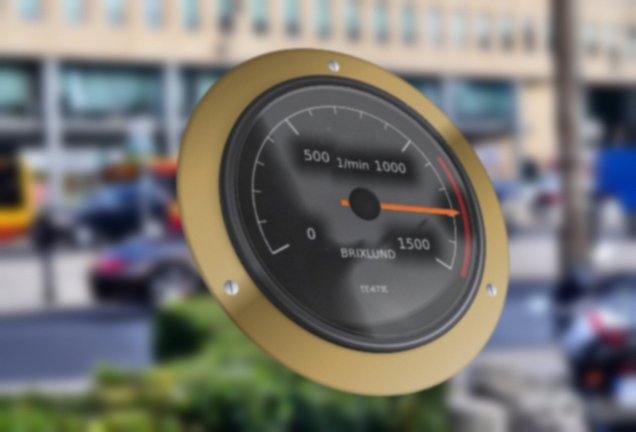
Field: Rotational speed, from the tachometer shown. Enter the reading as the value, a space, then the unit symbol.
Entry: 1300 rpm
